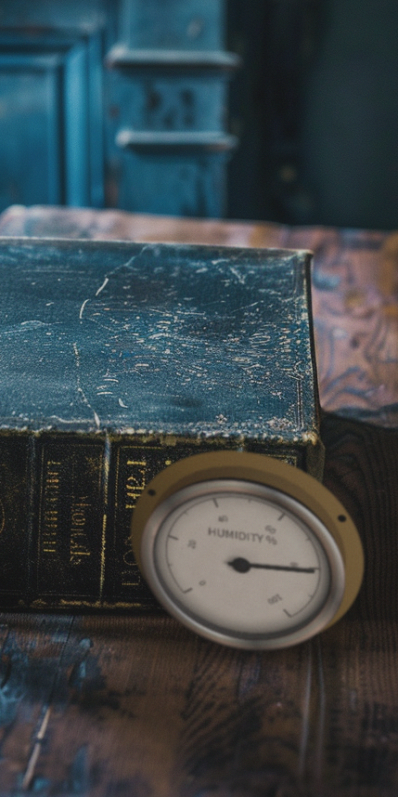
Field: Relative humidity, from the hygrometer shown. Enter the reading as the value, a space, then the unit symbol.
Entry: 80 %
